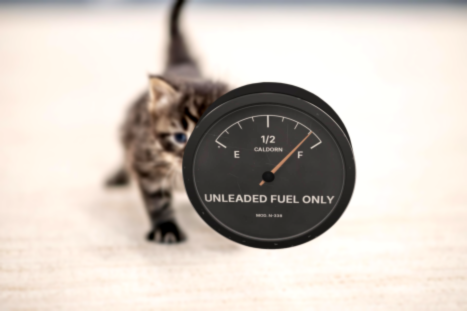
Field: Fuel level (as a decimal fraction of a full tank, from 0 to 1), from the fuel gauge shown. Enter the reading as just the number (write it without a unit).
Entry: 0.875
